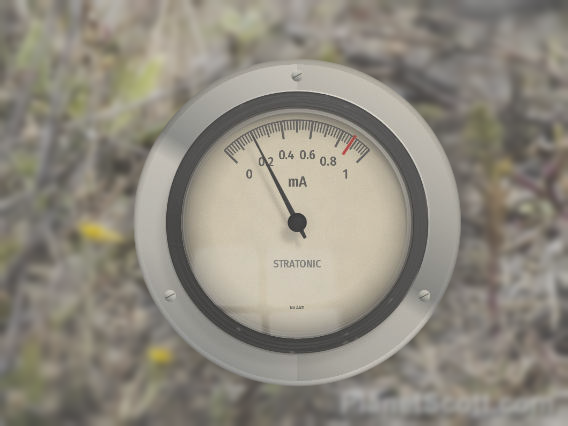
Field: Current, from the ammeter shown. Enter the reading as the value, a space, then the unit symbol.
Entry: 0.2 mA
